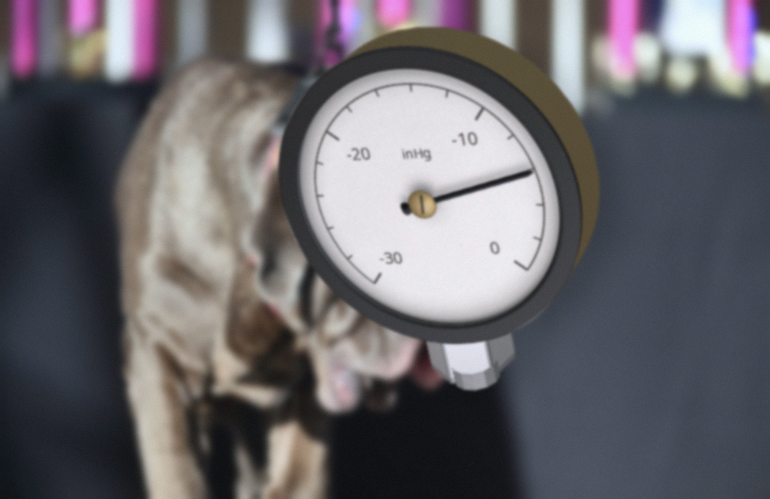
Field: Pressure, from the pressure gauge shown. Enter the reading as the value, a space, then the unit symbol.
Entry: -6 inHg
